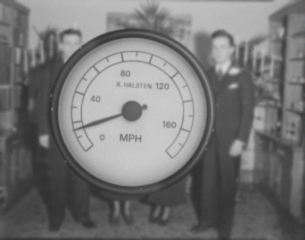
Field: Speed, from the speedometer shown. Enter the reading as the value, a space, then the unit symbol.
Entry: 15 mph
